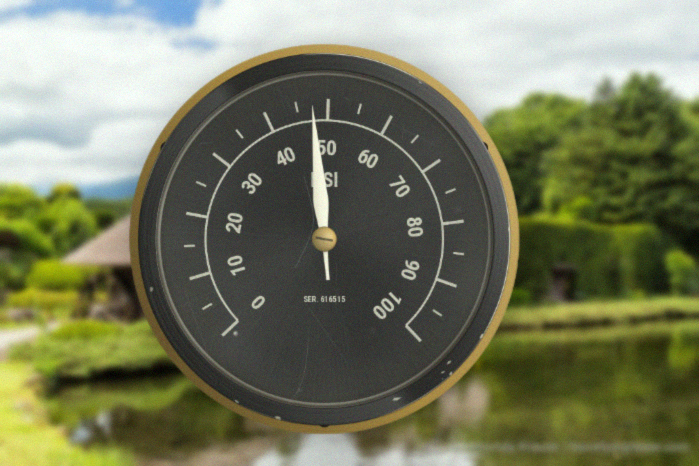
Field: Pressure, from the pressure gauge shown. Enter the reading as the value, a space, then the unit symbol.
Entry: 47.5 psi
